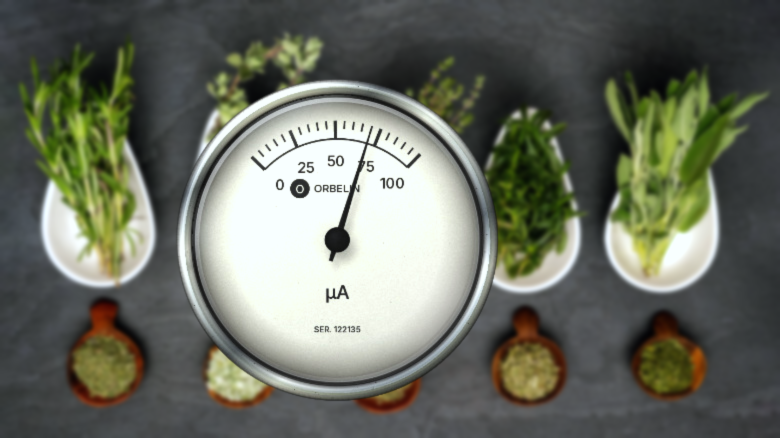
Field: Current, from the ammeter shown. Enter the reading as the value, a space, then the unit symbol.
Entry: 70 µA
